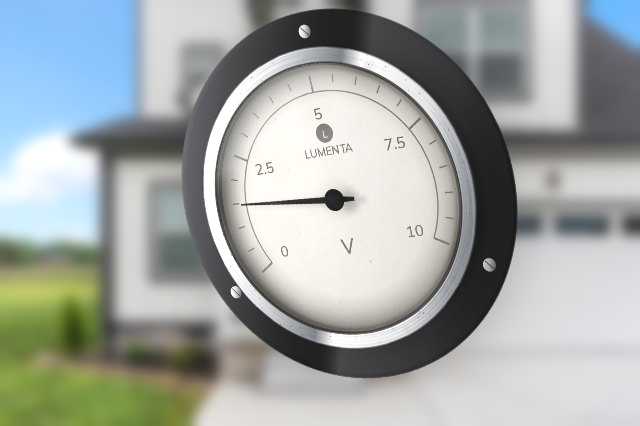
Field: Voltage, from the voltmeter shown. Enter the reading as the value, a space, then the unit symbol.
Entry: 1.5 V
